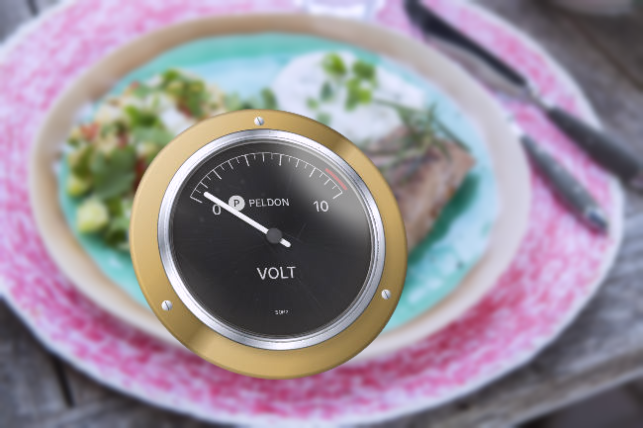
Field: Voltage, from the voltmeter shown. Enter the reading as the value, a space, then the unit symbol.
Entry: 0.5 V
